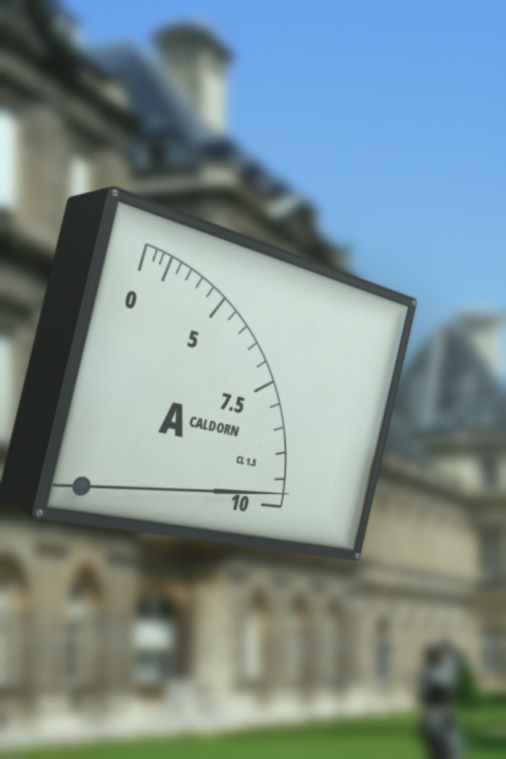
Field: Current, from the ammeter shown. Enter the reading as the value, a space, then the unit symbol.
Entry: 9.75 A
